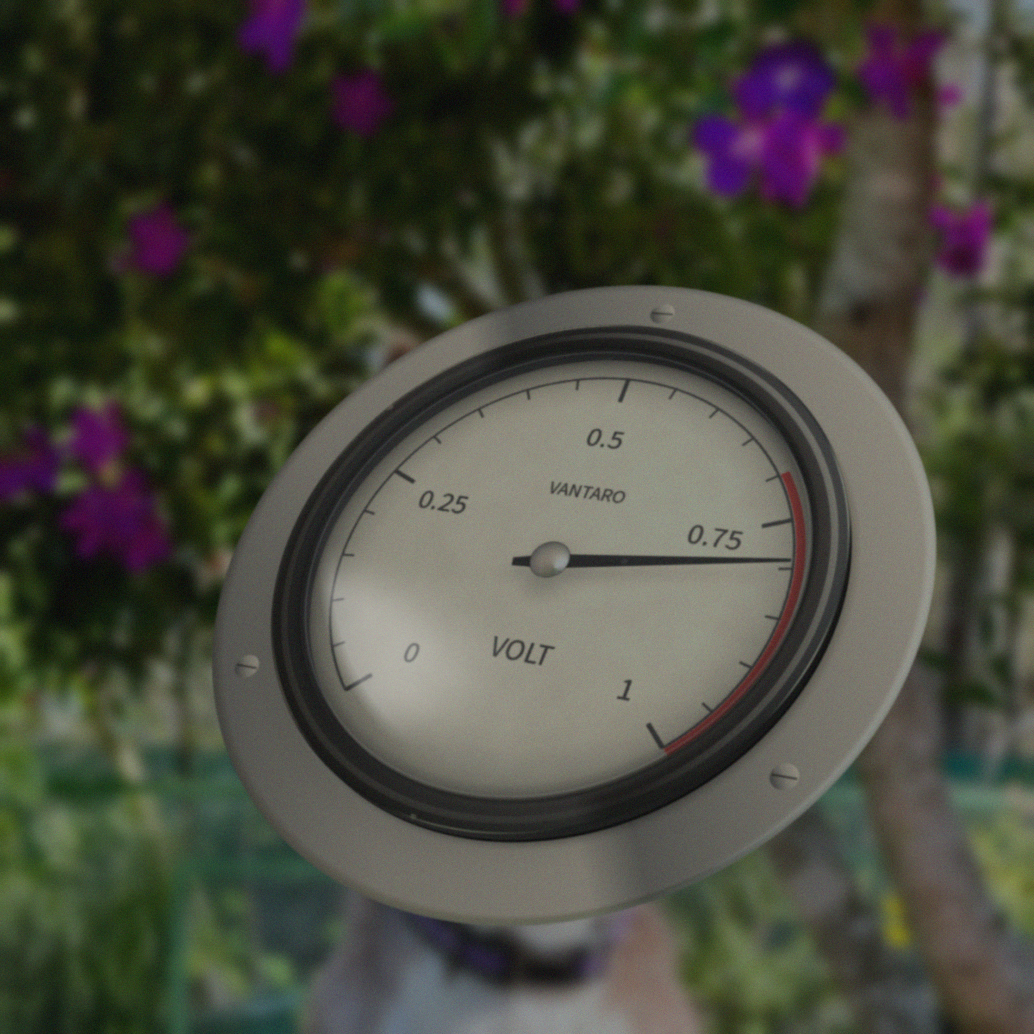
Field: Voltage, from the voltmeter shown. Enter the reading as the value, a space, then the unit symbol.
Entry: 0.8 V
